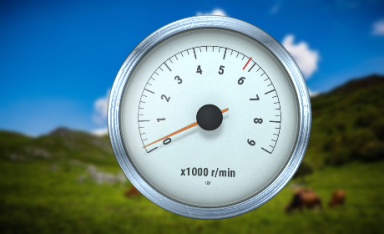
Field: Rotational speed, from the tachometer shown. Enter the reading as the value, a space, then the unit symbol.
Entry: 200 rpm
